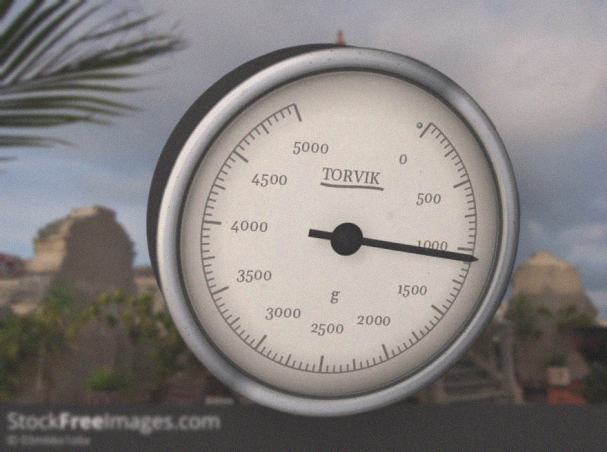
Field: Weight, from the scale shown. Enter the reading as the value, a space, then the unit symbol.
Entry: 1050 g
